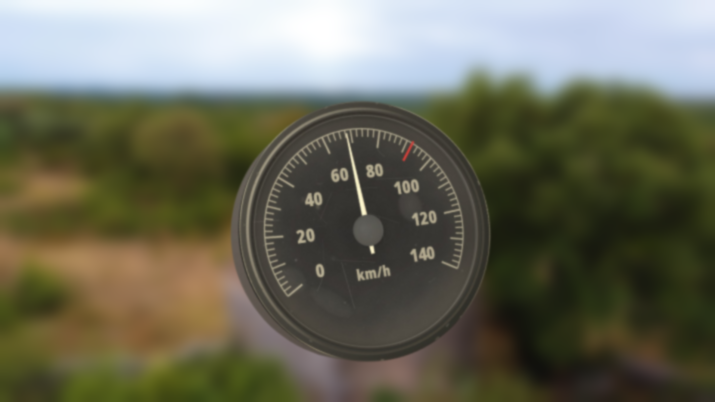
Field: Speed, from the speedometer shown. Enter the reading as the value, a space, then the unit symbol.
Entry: 68 km/h
